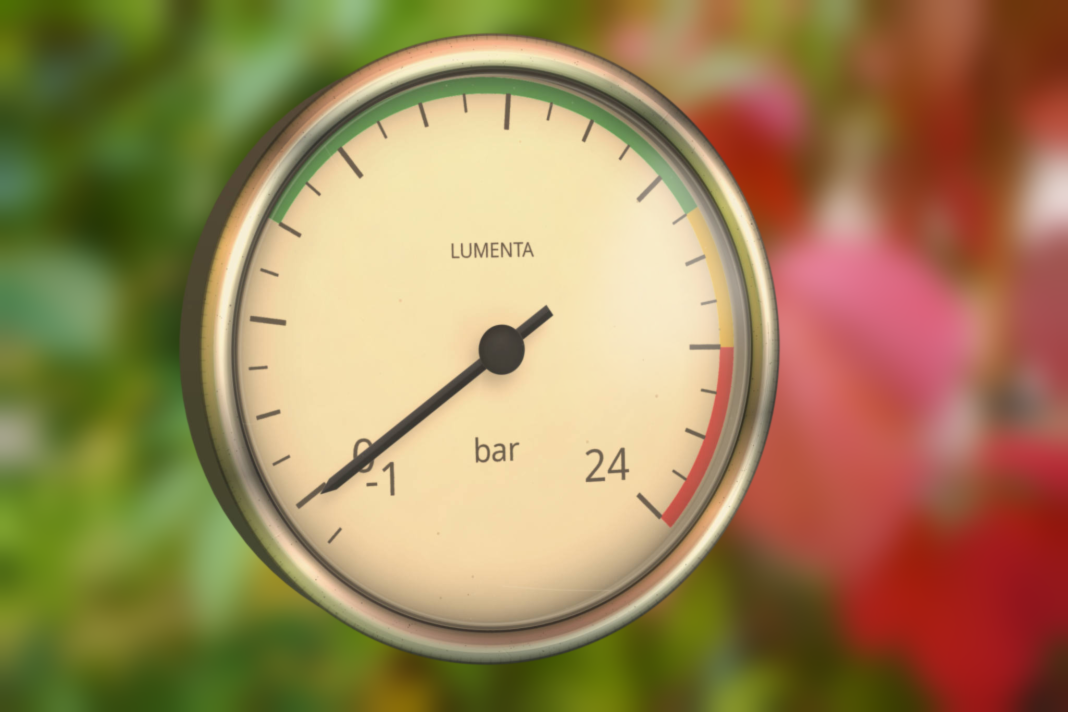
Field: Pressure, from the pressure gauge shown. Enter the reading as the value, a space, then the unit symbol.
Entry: 0 bar
